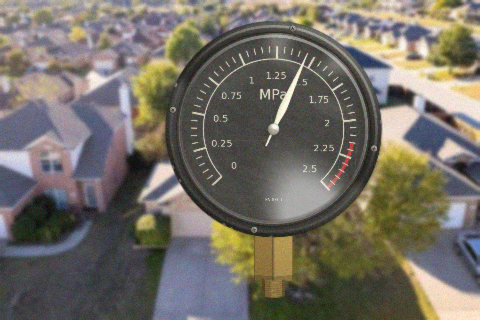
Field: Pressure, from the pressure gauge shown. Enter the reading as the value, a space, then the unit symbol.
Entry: 1.45 MPa
